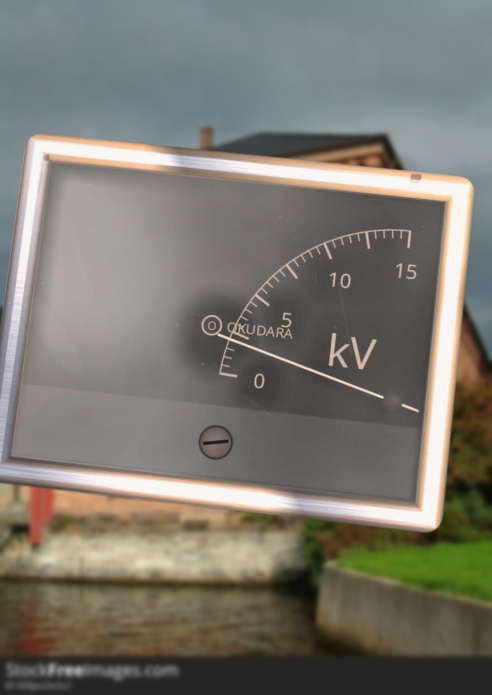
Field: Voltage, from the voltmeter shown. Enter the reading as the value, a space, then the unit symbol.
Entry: 2 kV
